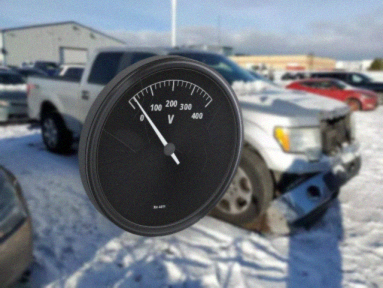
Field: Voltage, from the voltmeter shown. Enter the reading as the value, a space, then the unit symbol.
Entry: 20 V
